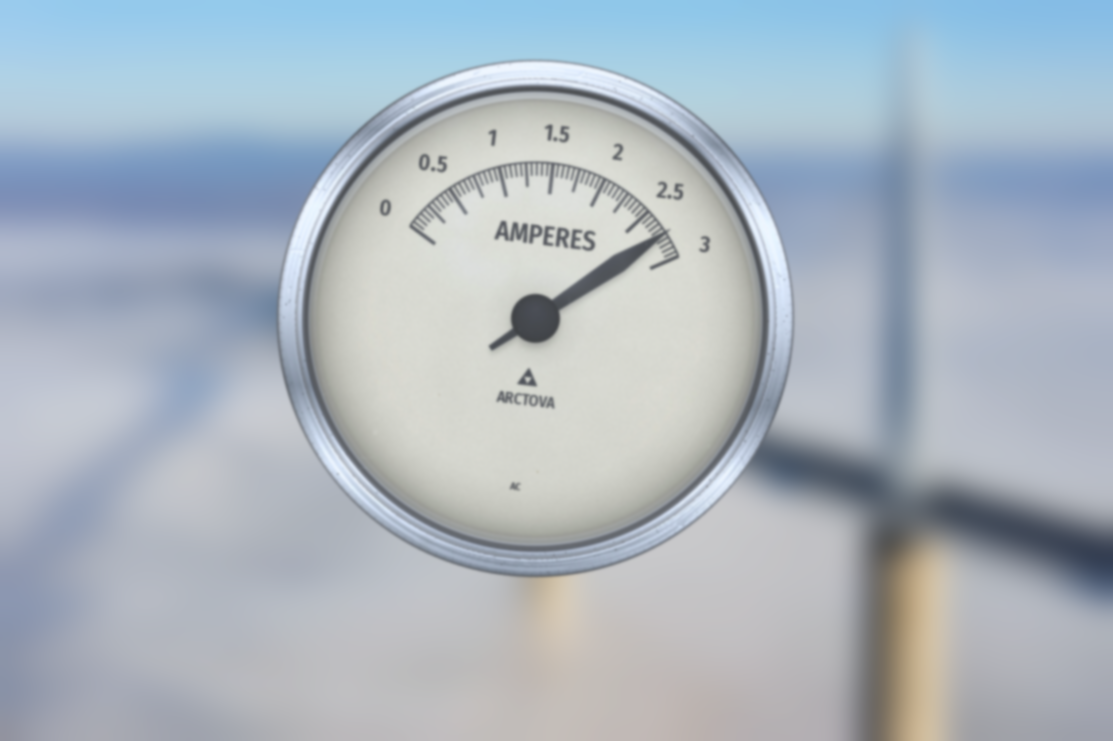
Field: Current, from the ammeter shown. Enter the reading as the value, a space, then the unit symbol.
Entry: 2.75 A
